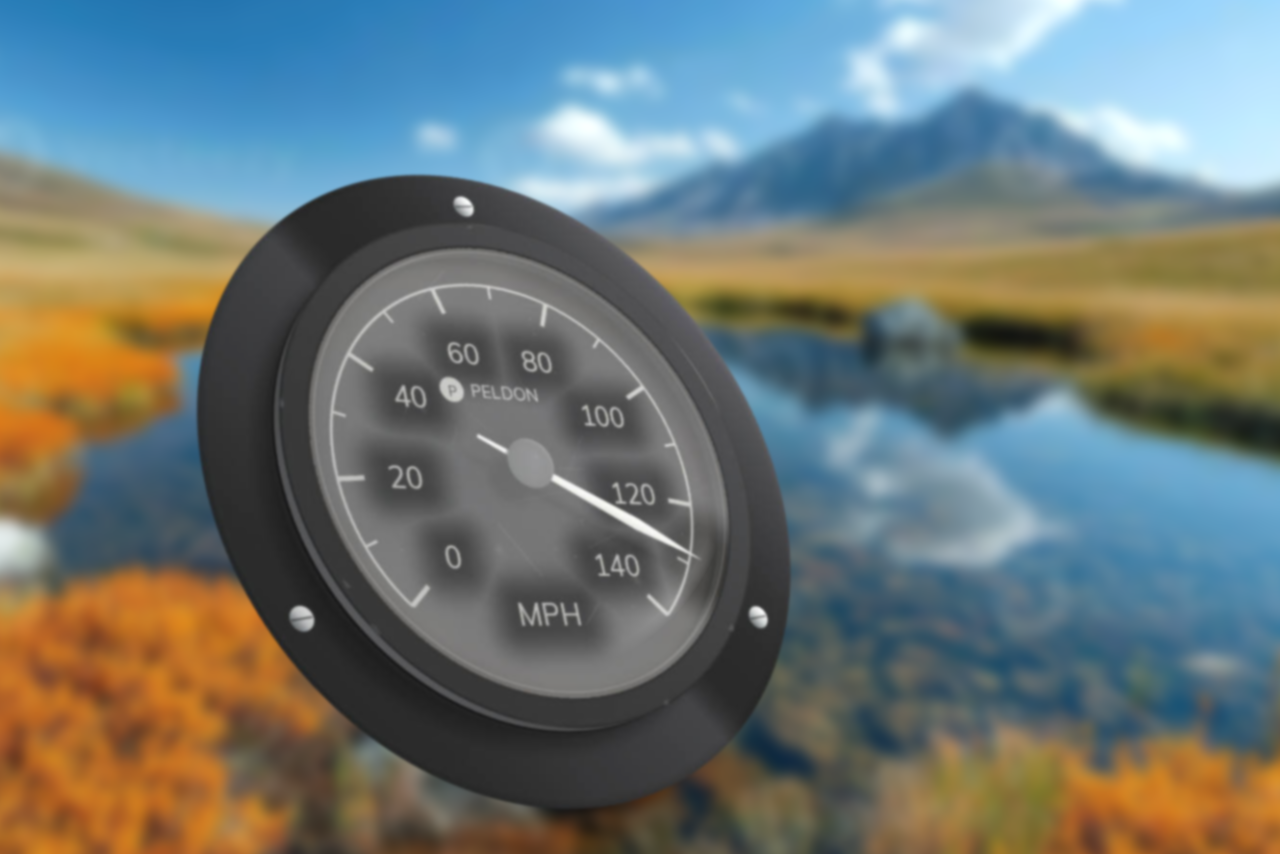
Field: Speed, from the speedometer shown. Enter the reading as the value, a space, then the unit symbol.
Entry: 130 mph
